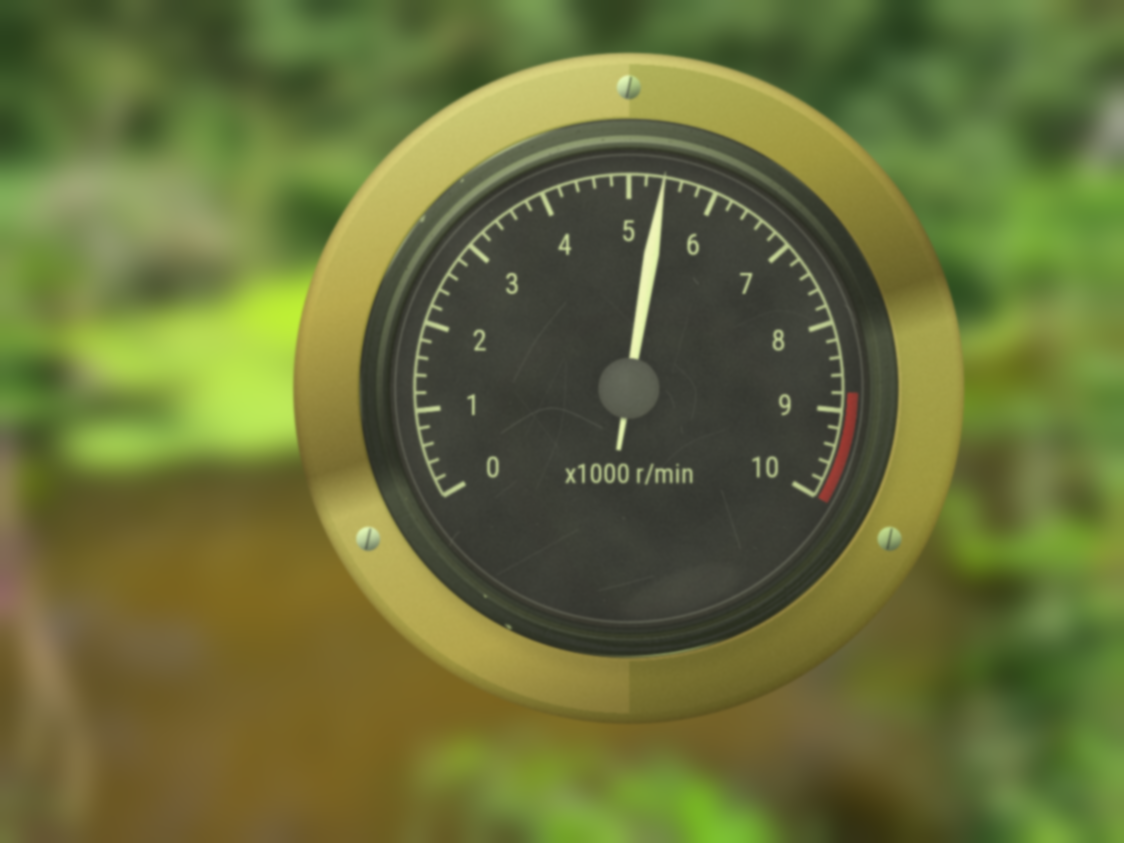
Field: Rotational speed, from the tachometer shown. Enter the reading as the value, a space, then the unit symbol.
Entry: 5400 rpm
